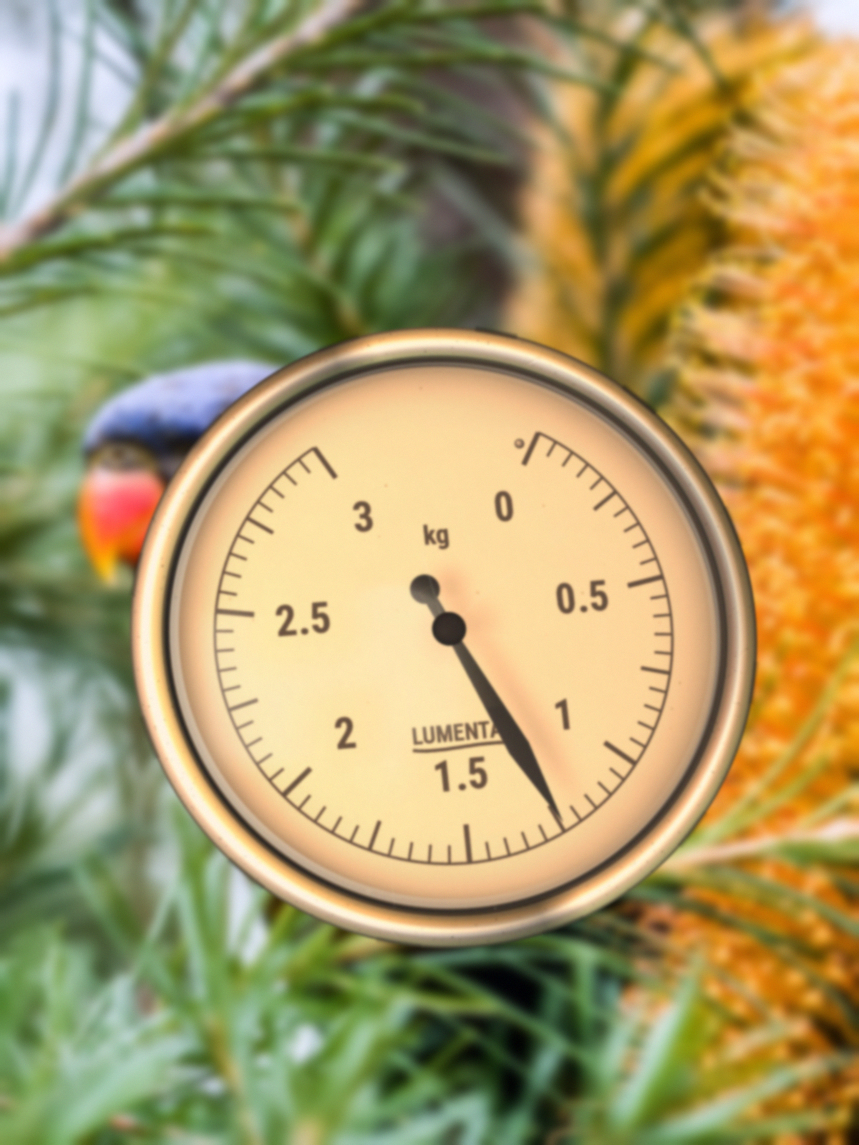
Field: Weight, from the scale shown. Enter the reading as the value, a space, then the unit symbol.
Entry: 1.25 kg
